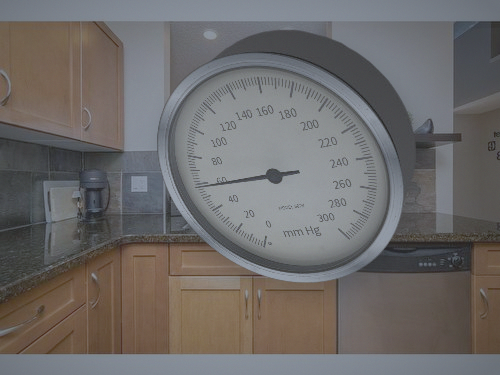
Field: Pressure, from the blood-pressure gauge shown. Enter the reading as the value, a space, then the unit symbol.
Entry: 60 mmHg
